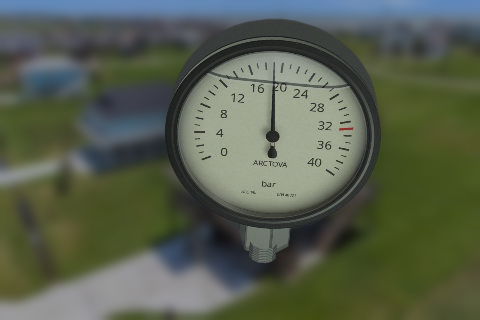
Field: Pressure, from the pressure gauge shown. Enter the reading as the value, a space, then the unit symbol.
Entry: 19 bar
